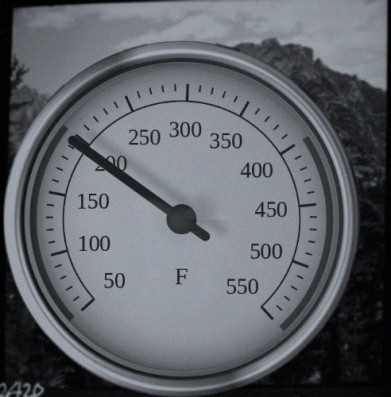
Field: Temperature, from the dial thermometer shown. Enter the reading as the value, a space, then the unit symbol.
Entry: 195 °F
